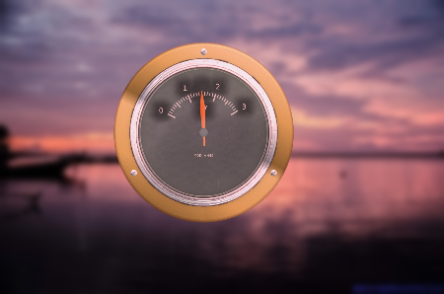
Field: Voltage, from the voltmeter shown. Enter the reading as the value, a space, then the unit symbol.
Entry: 1.5 V
